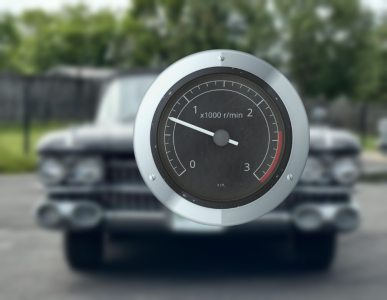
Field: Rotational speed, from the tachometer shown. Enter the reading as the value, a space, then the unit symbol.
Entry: 700 rpm
